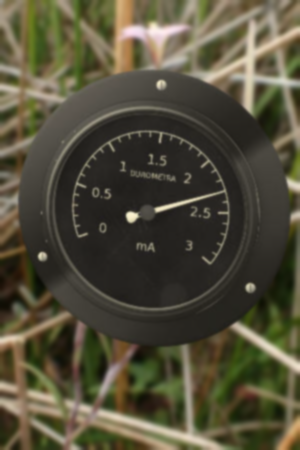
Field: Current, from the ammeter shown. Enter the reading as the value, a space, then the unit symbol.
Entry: 2.3 mA
